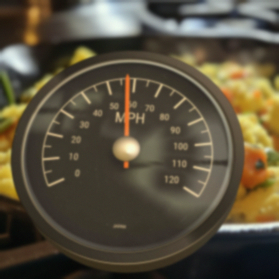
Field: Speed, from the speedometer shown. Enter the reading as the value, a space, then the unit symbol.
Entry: 57.5 mph
